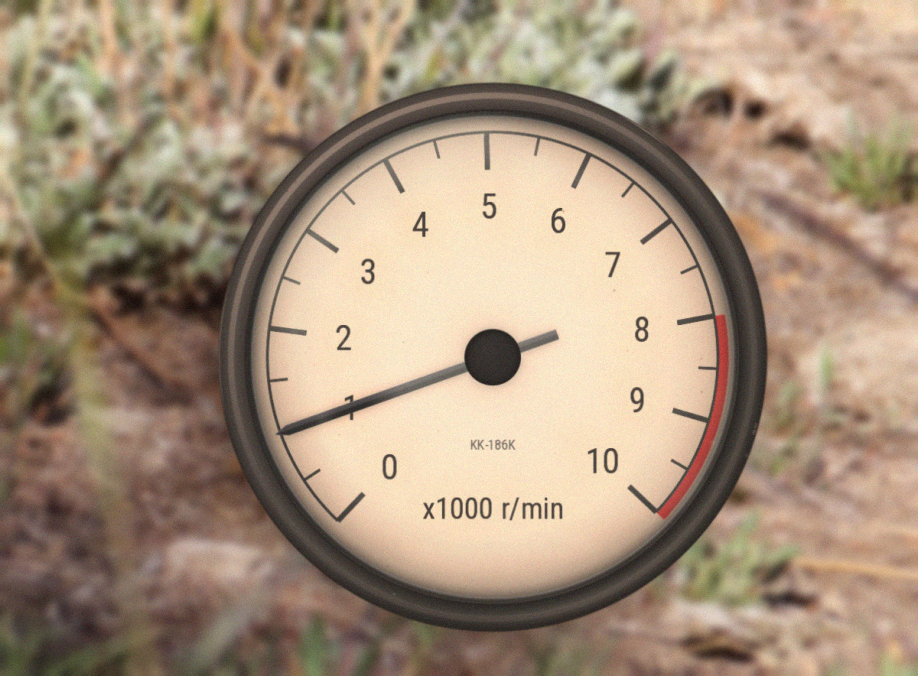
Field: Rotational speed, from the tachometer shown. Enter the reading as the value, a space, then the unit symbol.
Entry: 1000 rpm
